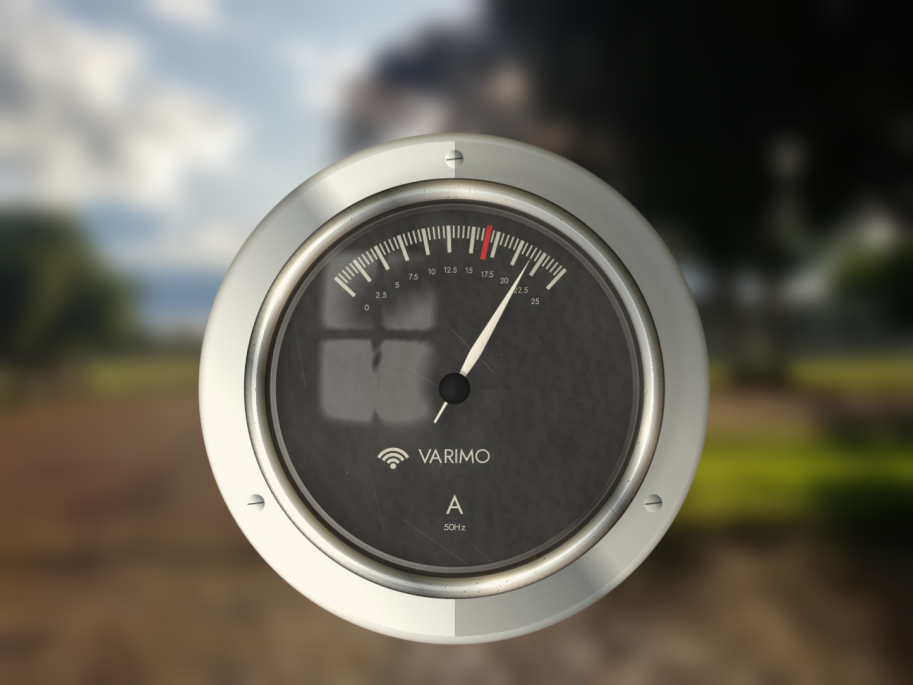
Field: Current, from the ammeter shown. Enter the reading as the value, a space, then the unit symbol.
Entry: 21.5 A
